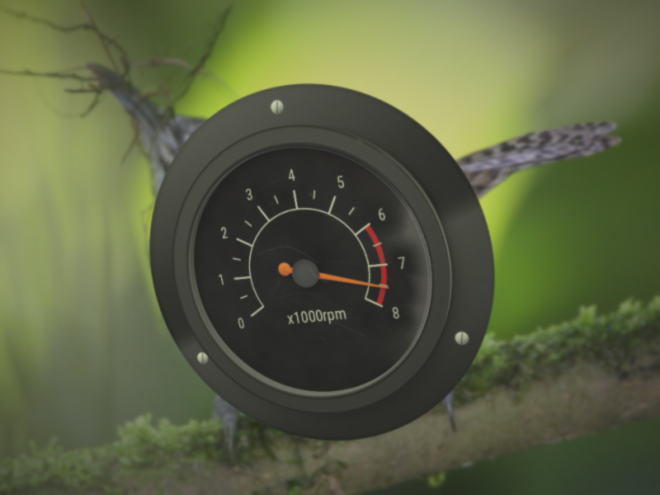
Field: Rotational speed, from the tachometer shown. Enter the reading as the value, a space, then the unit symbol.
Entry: 7500 rpm
